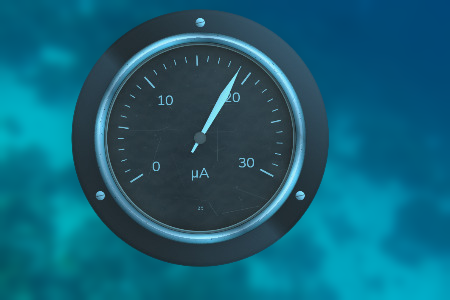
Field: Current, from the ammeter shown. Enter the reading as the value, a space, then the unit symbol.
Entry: 19 µA
